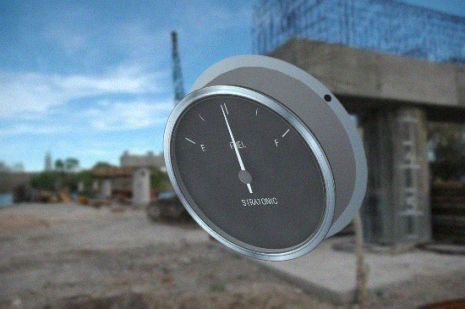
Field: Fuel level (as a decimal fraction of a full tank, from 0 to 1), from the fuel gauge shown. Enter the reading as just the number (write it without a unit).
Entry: 0.5
